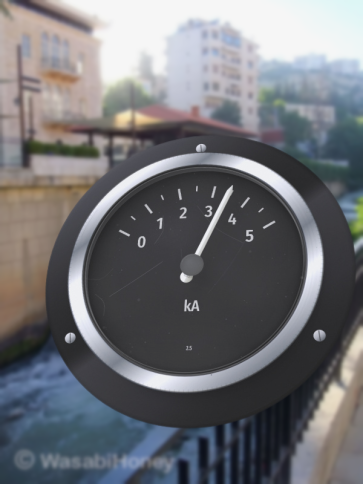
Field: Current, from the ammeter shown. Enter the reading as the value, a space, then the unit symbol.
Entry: 3.5 kA
